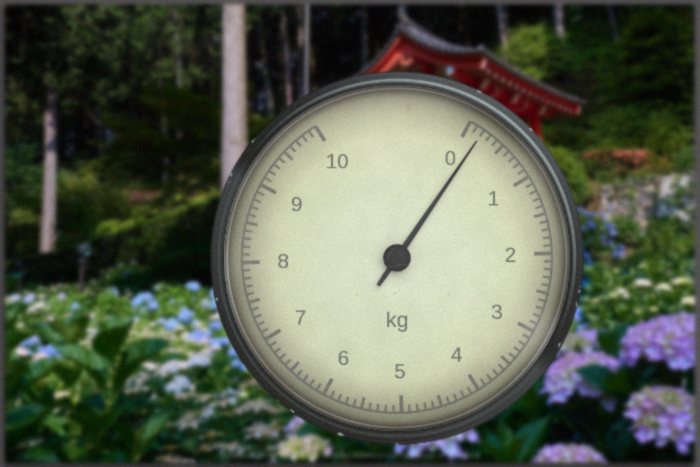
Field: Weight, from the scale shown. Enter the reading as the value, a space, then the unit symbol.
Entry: 0.2 kg
